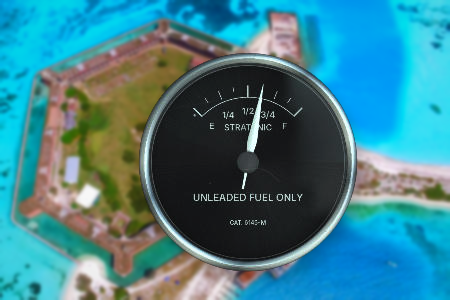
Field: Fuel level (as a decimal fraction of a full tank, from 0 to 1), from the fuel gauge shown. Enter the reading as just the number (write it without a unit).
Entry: 0.625
